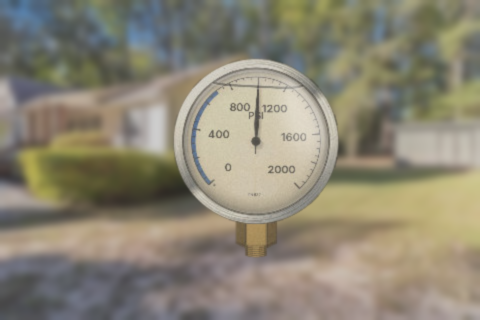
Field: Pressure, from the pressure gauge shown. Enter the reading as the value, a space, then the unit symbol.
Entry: 1000 psi
